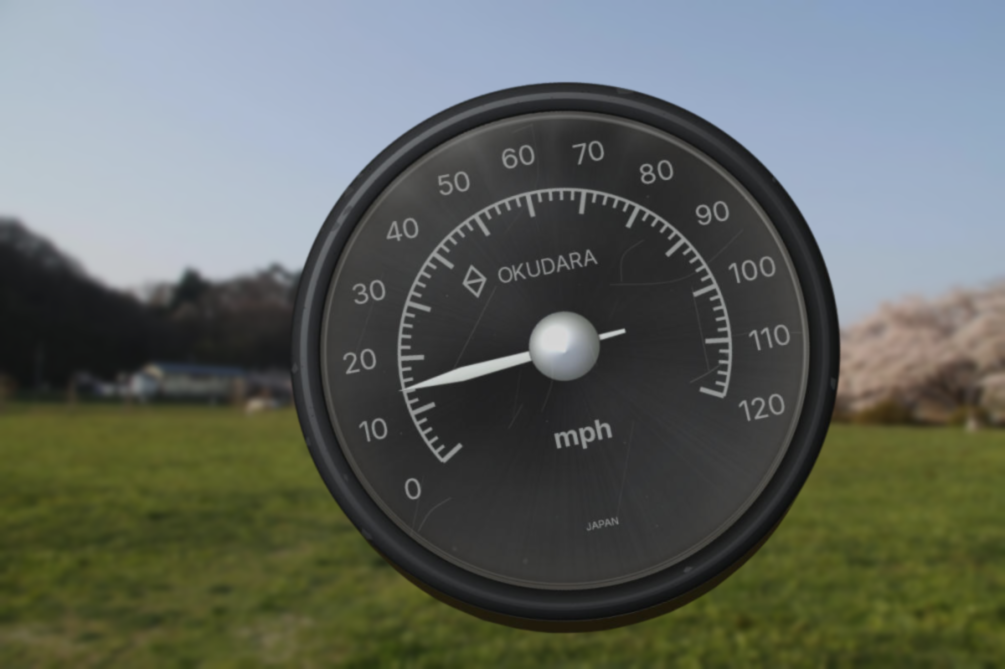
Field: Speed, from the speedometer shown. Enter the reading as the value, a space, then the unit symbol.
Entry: 14 mph
